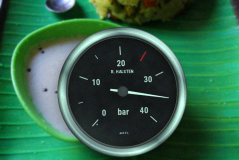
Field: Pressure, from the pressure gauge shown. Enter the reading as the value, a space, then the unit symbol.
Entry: 35 bar
